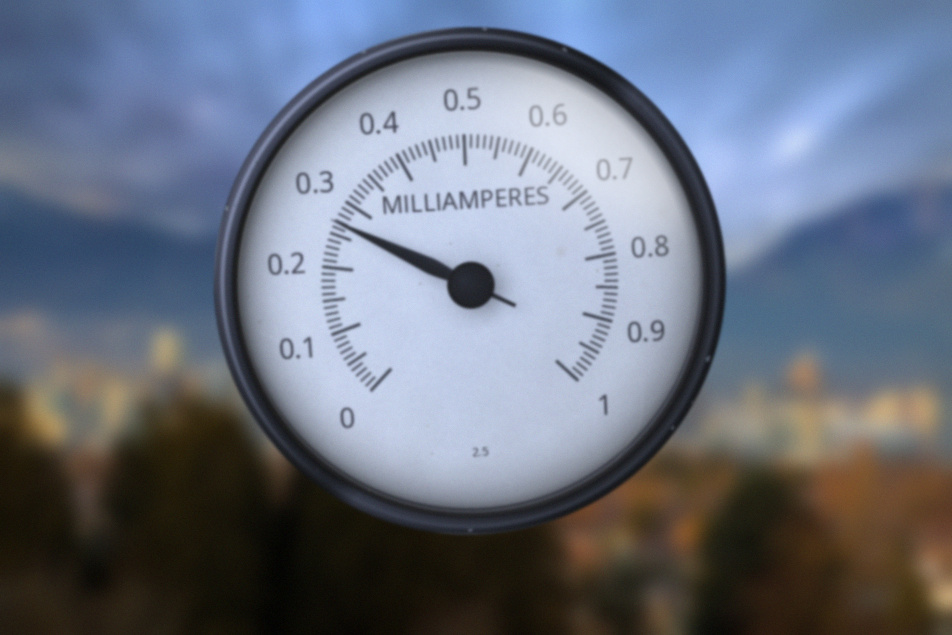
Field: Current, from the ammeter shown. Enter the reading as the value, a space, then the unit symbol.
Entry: 0.27 mA
